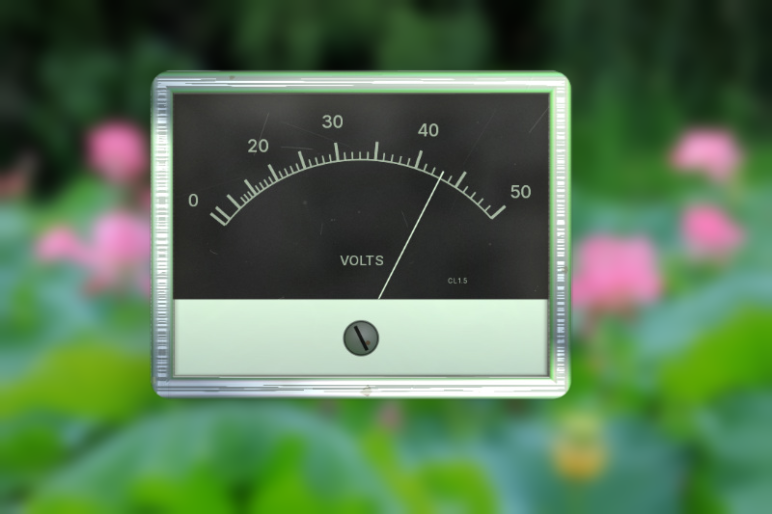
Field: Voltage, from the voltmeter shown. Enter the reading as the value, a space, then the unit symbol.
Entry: 43 V
